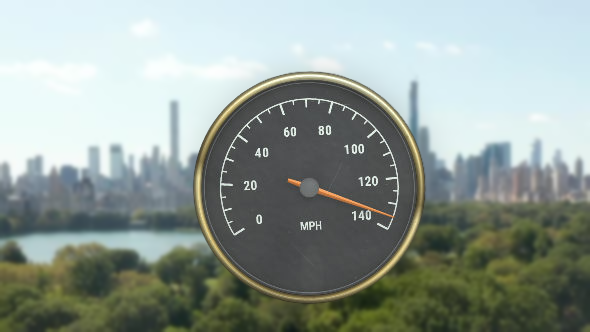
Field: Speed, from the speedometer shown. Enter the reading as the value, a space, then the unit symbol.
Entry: 135 mph
